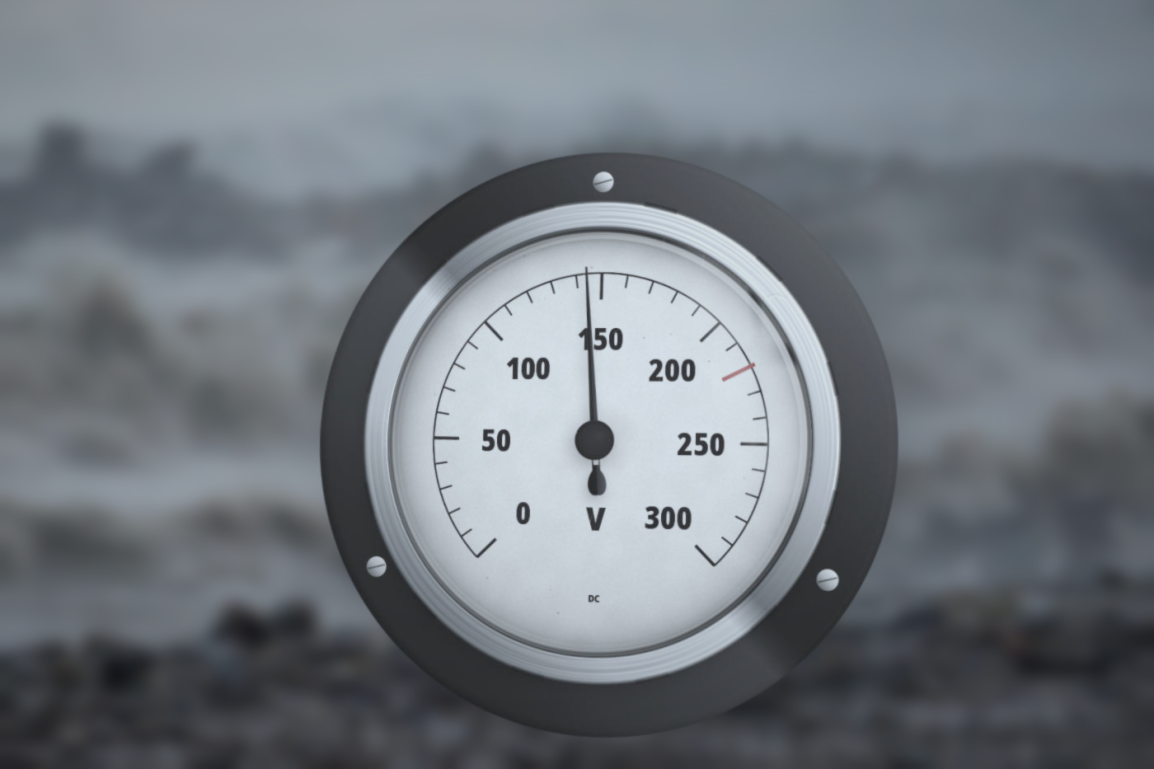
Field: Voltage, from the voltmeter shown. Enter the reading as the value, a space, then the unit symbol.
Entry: 145 V
